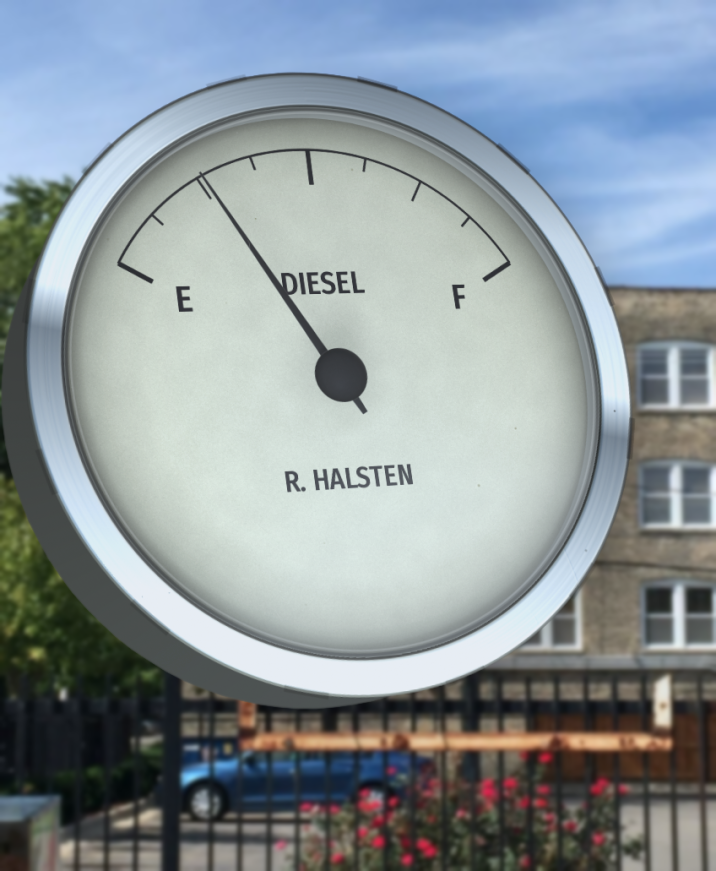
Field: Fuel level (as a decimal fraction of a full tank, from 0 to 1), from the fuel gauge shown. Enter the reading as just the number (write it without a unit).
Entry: 0.25
